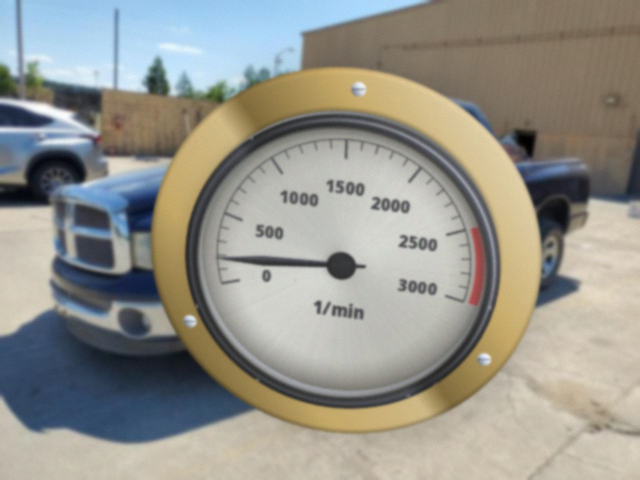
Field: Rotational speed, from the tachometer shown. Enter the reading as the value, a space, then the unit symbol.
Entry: 200 rpm
